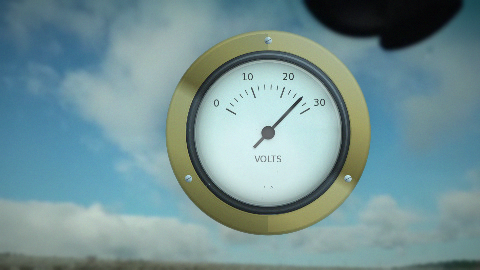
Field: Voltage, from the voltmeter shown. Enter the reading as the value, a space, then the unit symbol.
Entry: 26 V
